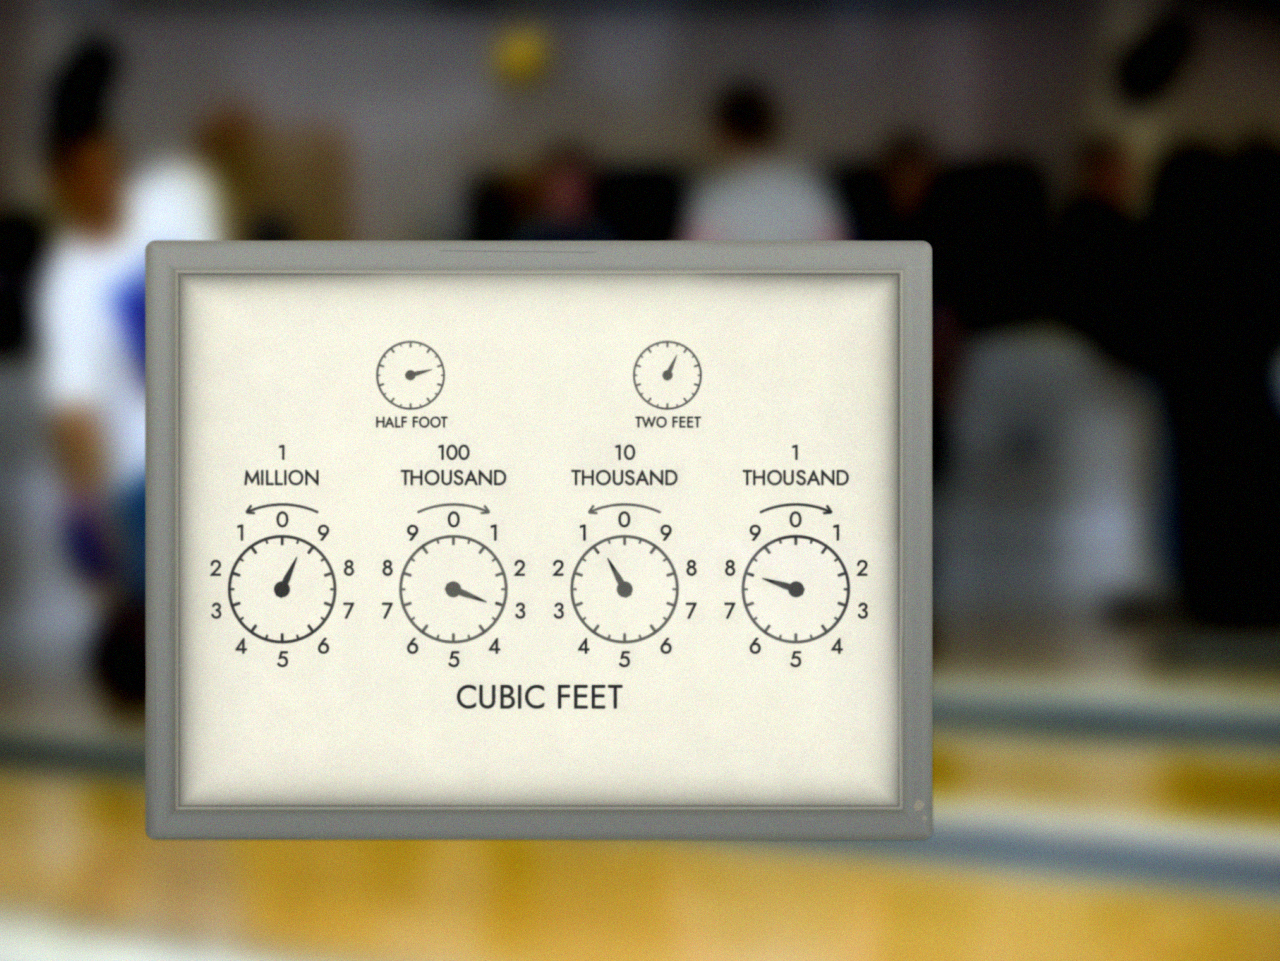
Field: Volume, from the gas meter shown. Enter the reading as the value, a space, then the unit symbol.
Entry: 930800 ft³
